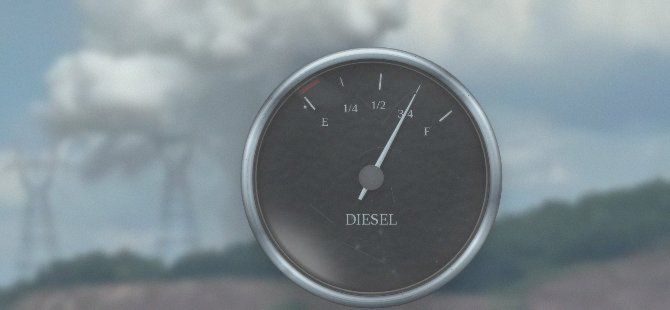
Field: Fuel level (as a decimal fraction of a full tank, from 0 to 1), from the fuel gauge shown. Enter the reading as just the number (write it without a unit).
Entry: 0.75
